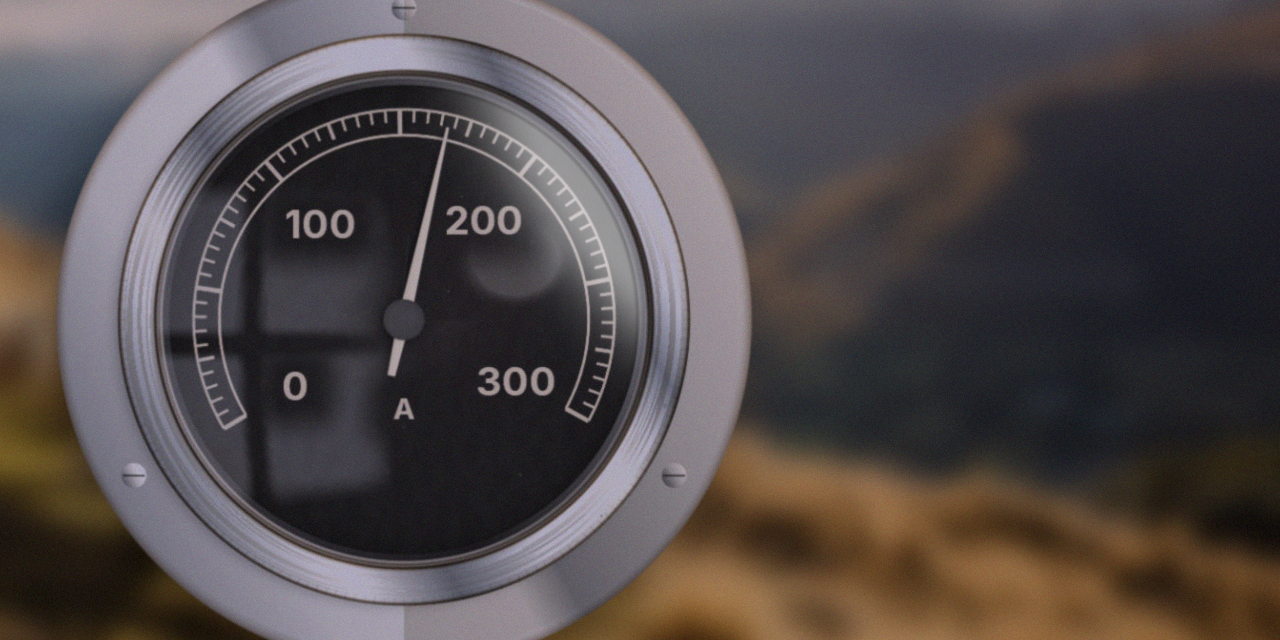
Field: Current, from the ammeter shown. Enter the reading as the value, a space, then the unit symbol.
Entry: 167.5 A
